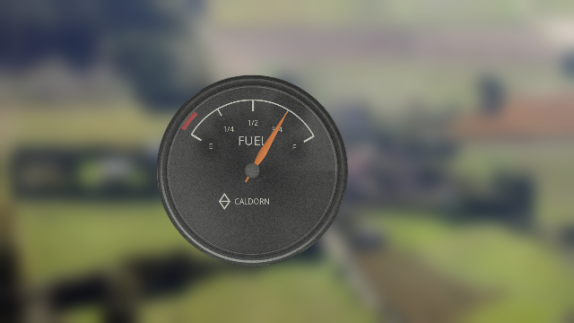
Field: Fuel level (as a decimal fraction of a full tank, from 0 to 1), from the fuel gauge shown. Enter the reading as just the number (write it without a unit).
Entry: 0.75
